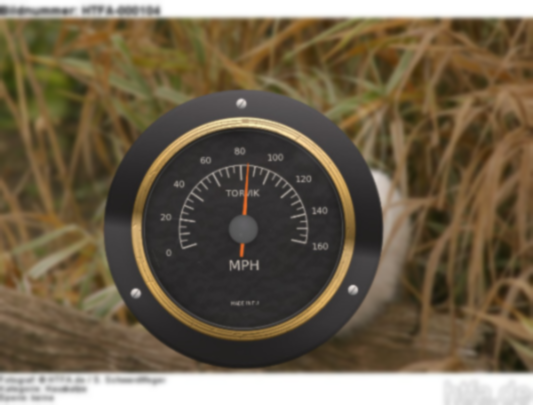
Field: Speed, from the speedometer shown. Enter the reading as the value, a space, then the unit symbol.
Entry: 85 mph
